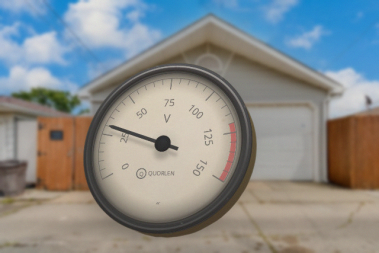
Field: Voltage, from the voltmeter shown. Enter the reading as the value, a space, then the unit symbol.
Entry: 30 V
